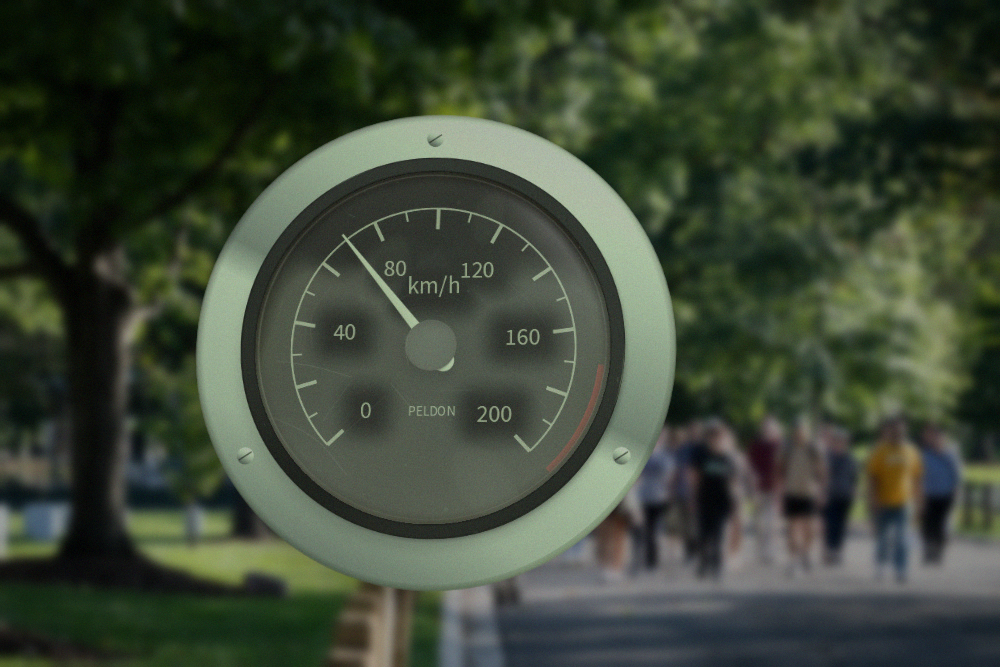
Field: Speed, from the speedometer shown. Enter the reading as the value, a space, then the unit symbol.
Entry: 70 km/h
